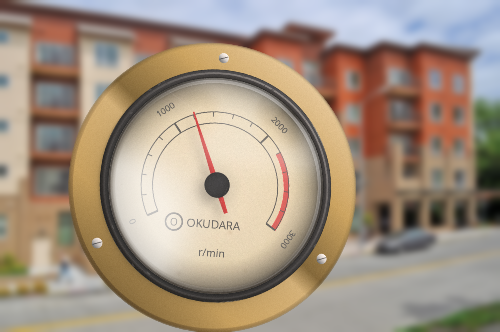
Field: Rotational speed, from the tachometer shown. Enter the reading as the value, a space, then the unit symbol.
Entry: 1200 rpm
